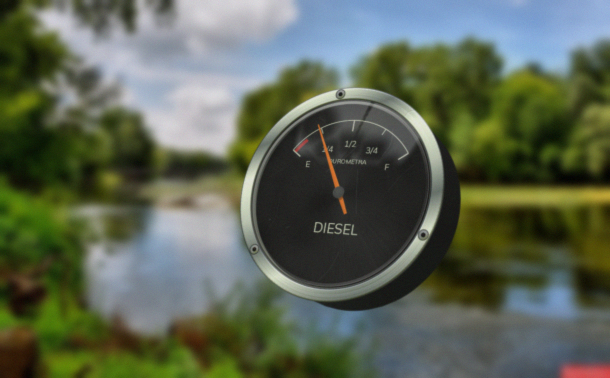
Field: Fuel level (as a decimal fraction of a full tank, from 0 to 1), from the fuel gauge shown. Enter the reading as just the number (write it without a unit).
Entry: 0.25
